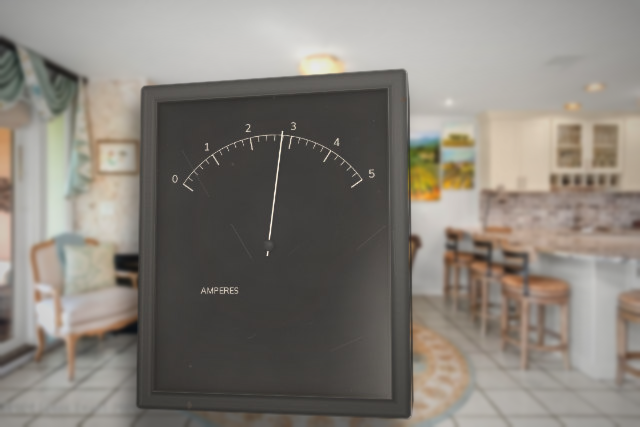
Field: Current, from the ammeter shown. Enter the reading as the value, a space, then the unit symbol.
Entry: 2.8 A
